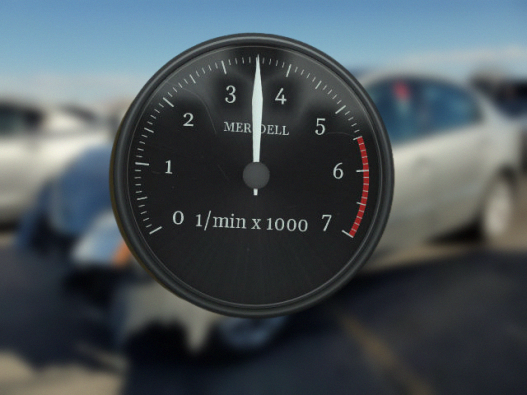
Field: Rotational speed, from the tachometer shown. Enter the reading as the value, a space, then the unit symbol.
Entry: 3500 rpm
